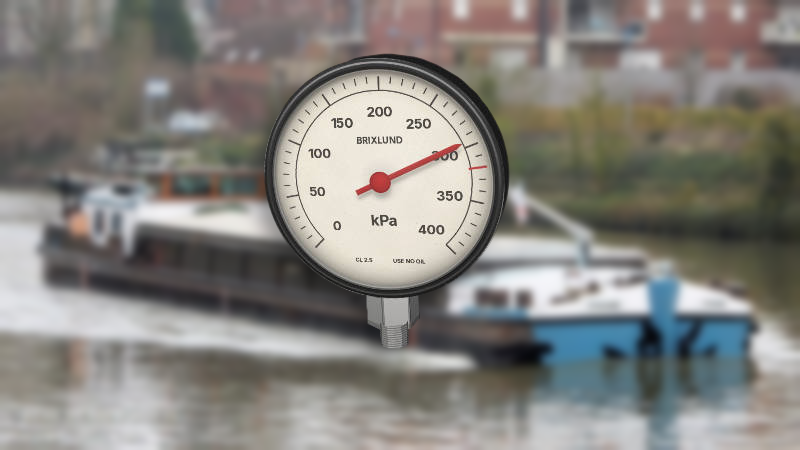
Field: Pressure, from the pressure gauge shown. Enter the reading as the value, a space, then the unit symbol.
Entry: 295 kPa
